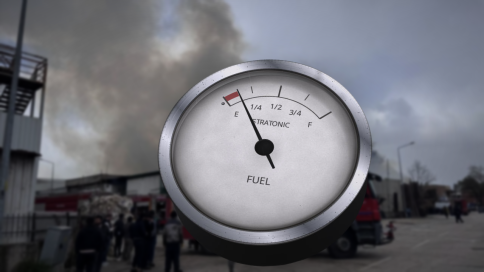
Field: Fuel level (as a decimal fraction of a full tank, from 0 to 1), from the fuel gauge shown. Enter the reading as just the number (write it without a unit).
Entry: 0.125
